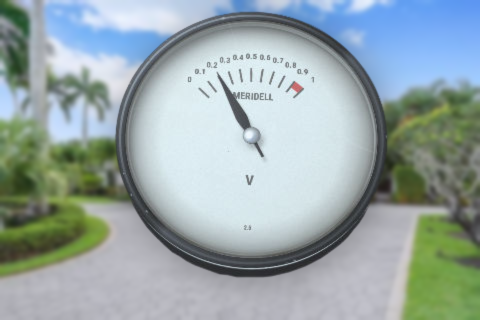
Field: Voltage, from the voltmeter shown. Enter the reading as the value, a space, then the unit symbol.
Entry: 0.2 V
